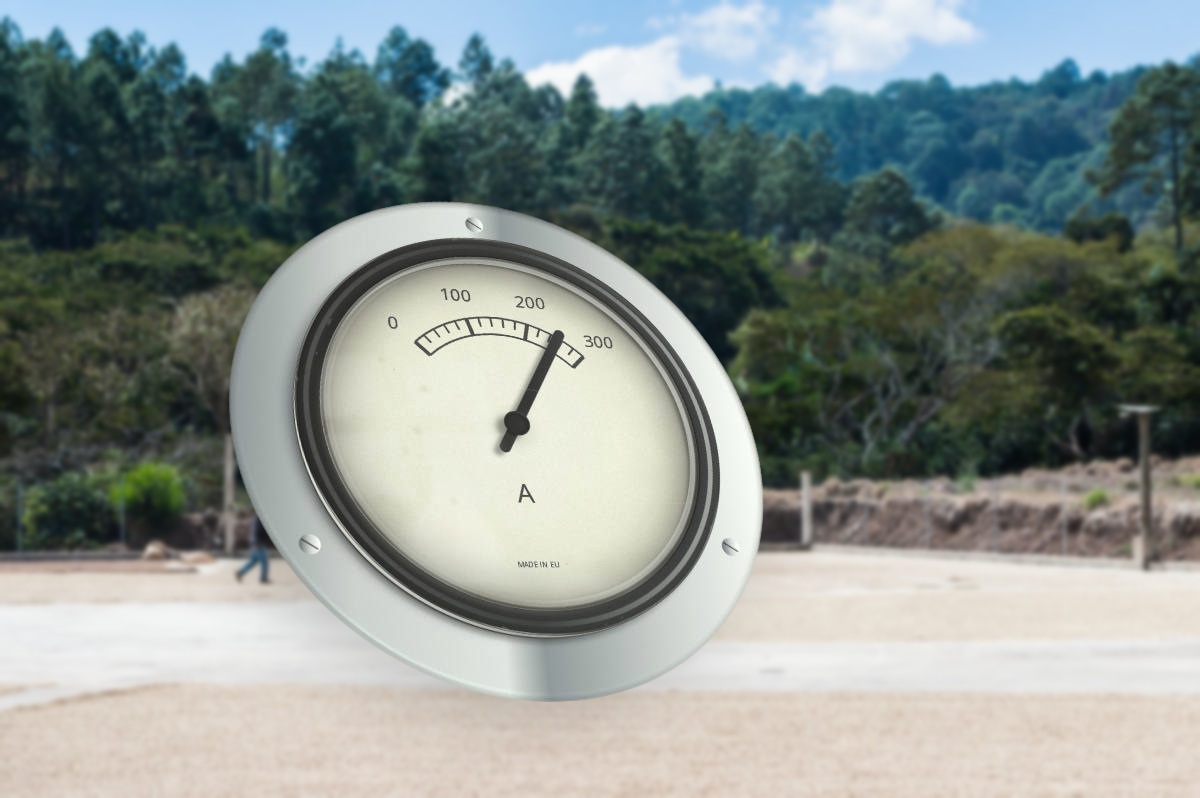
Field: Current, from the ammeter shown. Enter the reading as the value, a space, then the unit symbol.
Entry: 250 A
